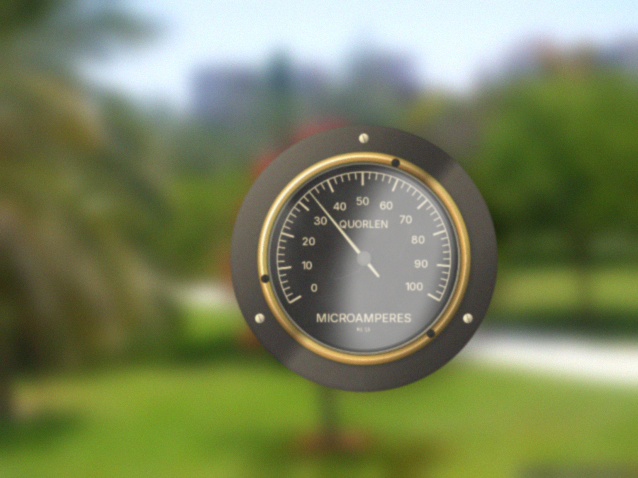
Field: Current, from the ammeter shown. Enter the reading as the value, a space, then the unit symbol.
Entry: 34 µA
